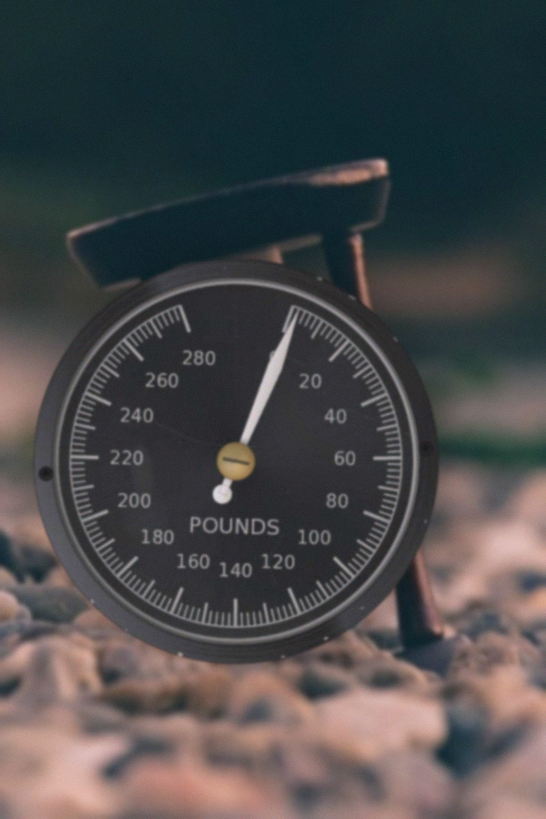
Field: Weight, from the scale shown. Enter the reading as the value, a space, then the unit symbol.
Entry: 2 lb
